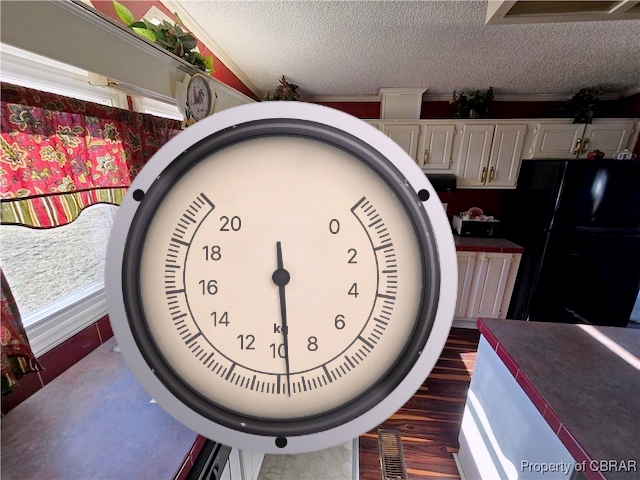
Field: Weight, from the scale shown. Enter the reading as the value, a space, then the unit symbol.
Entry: 9.6 kg
